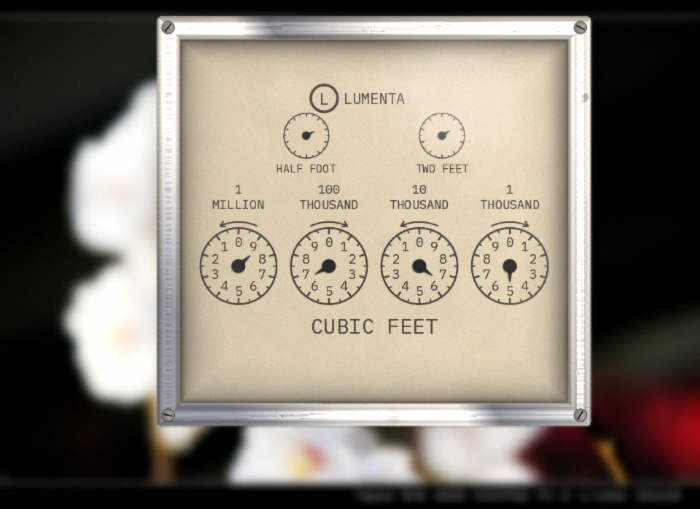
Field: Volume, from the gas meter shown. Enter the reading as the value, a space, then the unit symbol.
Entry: 866500 ft³
